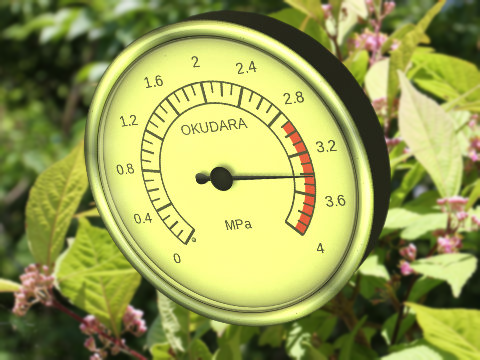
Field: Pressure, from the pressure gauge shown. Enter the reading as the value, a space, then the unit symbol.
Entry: 3.4 MPa
